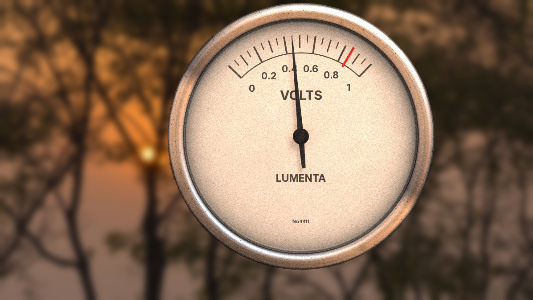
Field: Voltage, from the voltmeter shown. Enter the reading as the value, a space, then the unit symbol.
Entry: 0.45 V
